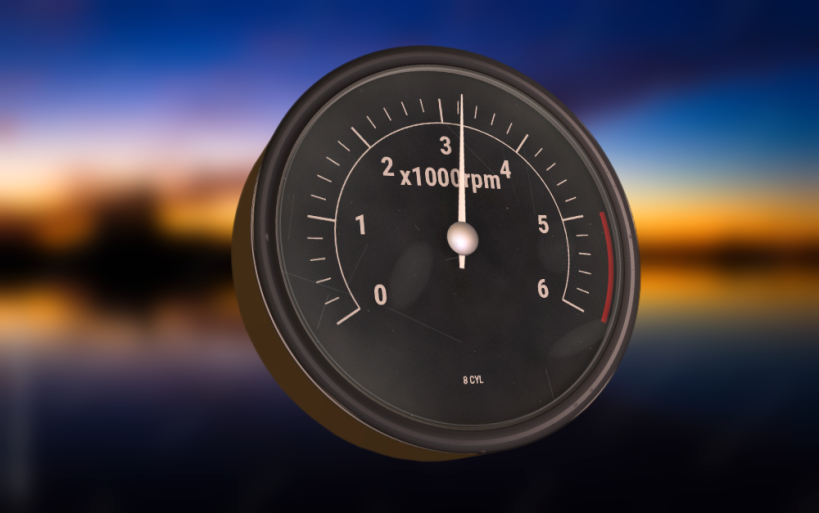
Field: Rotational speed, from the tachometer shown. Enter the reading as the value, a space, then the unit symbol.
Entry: 3200 rpm
